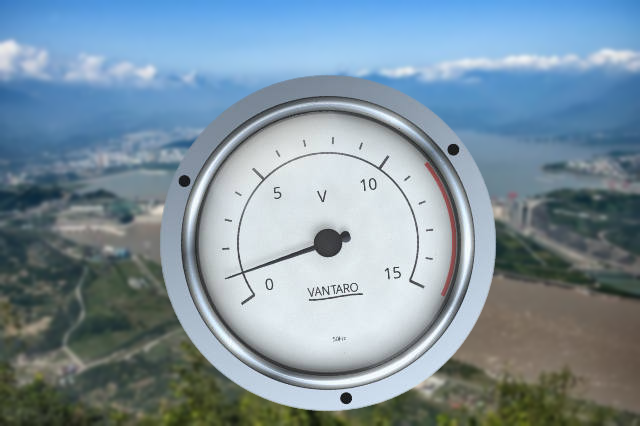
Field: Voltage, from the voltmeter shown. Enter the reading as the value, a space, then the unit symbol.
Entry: 1 V
